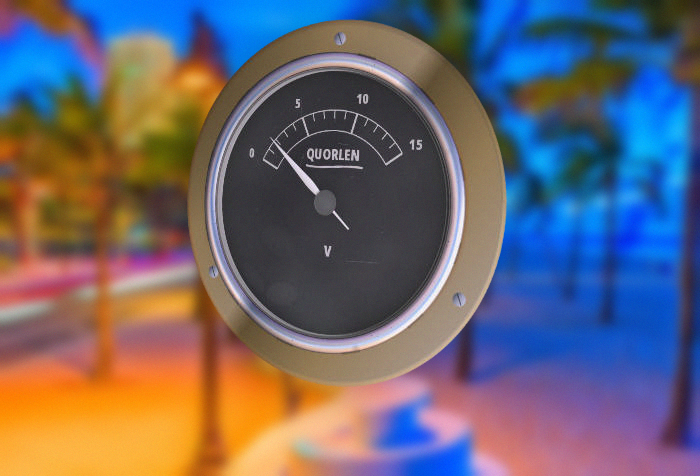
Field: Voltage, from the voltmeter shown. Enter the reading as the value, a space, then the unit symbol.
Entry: 2 V
